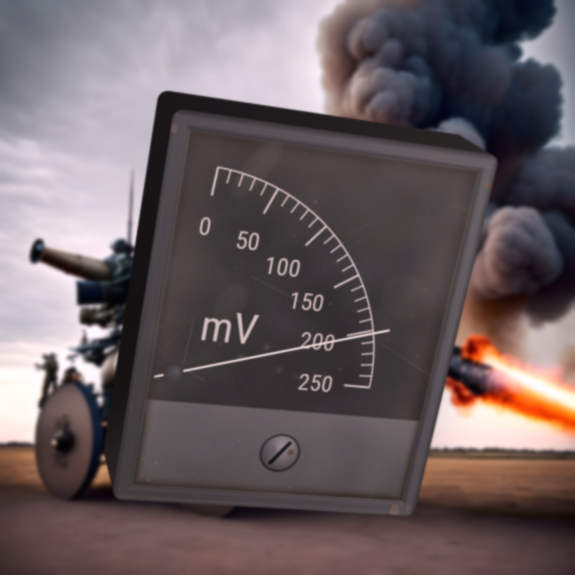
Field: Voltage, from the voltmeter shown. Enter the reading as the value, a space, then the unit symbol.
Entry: 200 mV
